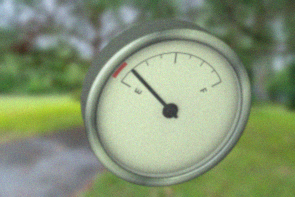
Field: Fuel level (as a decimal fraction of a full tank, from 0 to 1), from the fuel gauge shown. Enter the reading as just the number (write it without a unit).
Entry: 0.125
